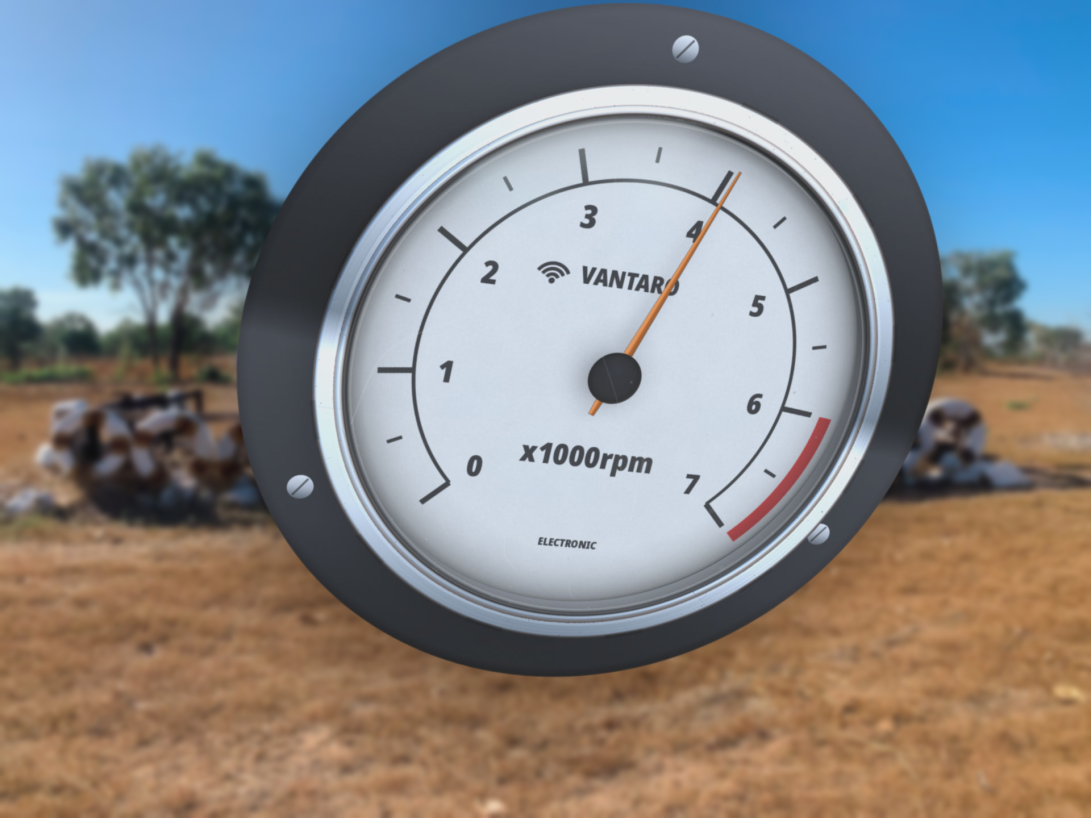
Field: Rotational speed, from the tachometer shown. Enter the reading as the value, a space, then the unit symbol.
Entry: 4000 rpm
